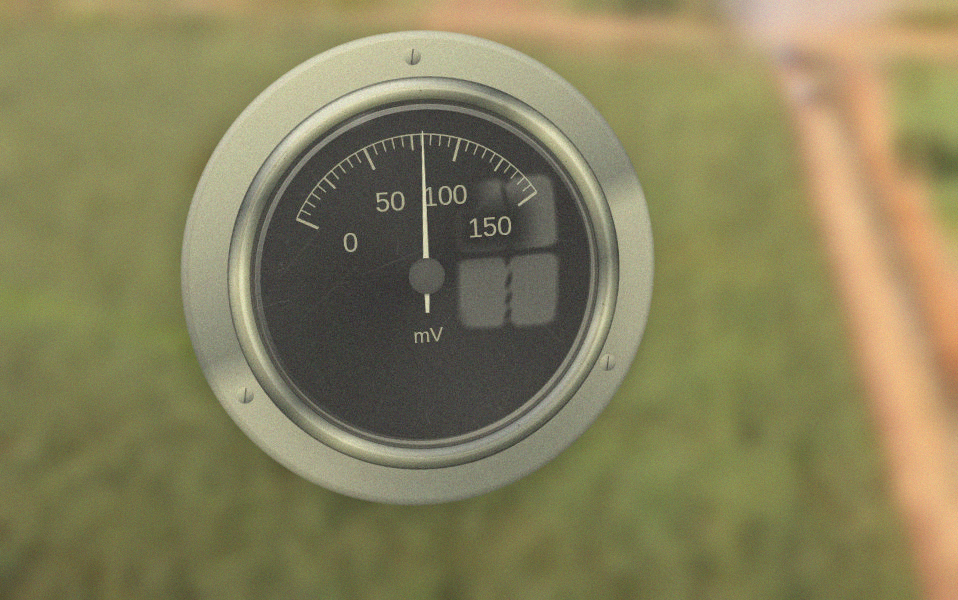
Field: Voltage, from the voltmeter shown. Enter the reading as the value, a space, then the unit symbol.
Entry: 80 mV
